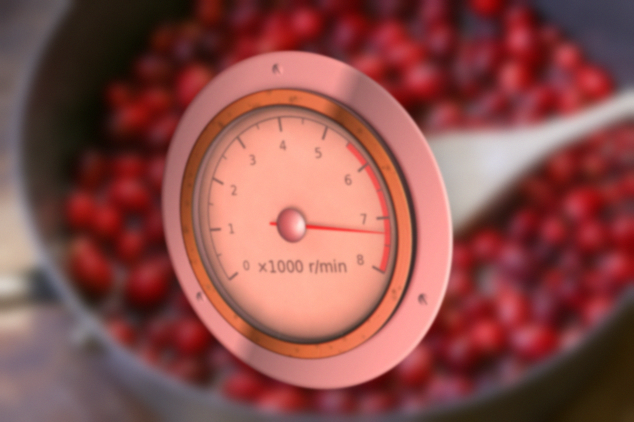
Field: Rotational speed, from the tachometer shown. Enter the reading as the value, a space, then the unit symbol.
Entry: 7250 rpm
